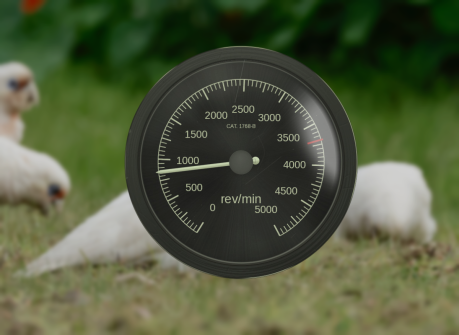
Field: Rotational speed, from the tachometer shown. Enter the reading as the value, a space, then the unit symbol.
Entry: 850 rpm
